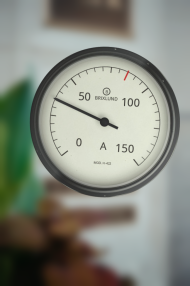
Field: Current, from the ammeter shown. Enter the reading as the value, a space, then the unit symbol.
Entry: 35 A
